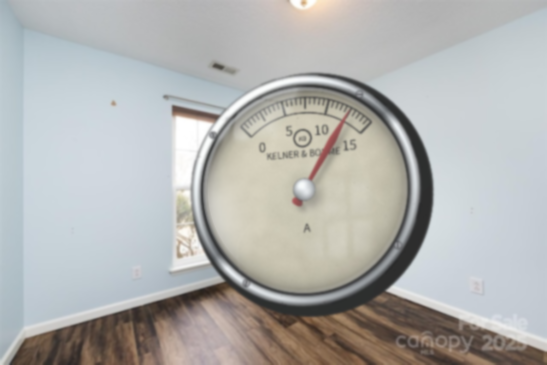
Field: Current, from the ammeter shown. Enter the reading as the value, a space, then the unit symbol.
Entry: 12.5 A
